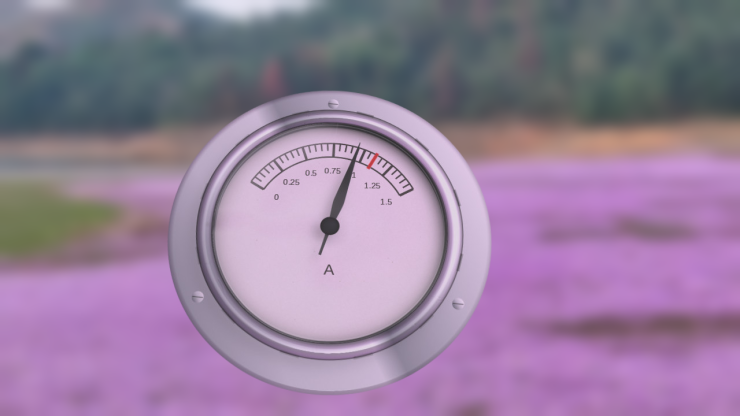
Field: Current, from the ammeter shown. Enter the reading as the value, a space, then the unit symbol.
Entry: 0.95 A
